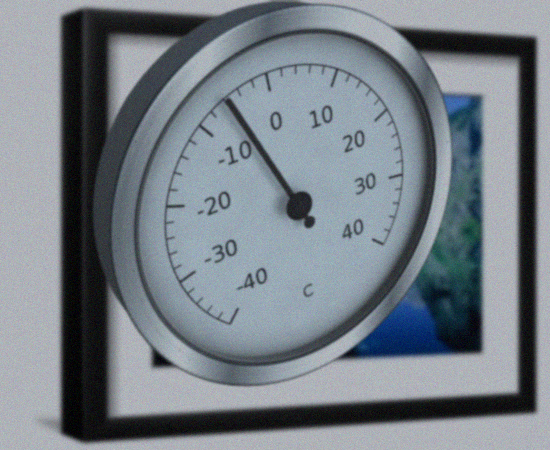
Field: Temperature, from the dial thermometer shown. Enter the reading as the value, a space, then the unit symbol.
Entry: -6 °C
